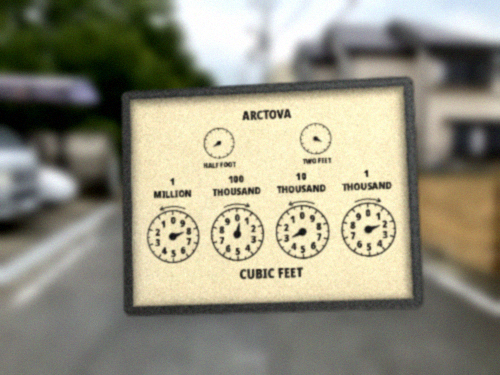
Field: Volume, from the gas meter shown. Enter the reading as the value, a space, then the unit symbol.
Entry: 803200 ft³
